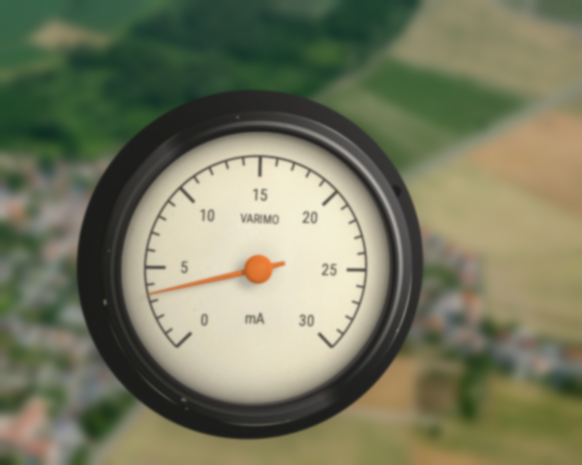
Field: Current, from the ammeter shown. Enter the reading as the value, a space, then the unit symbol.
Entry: 3.5 mA
